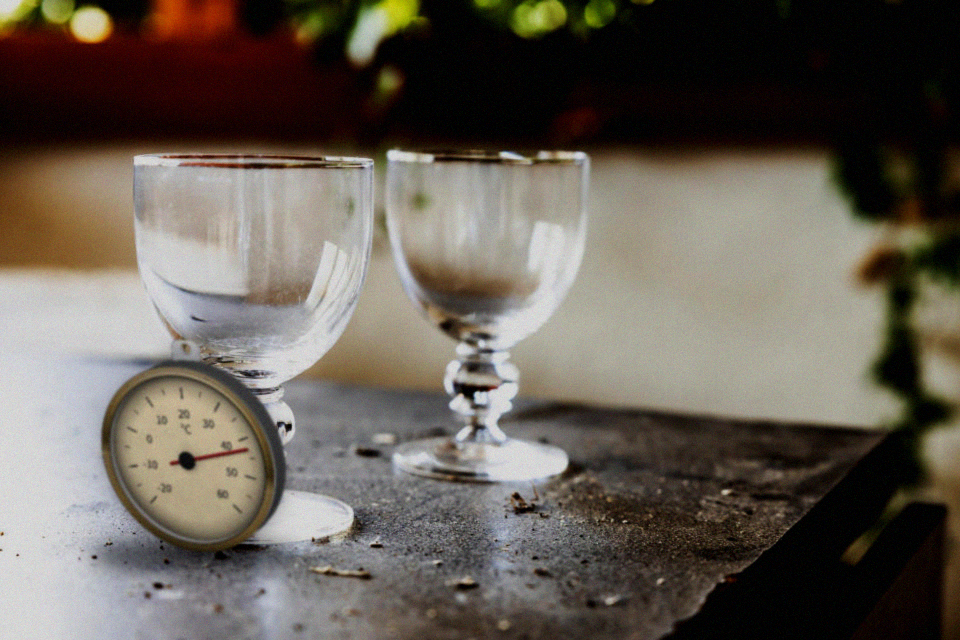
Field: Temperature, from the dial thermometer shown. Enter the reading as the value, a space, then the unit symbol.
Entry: 42.5 °C
